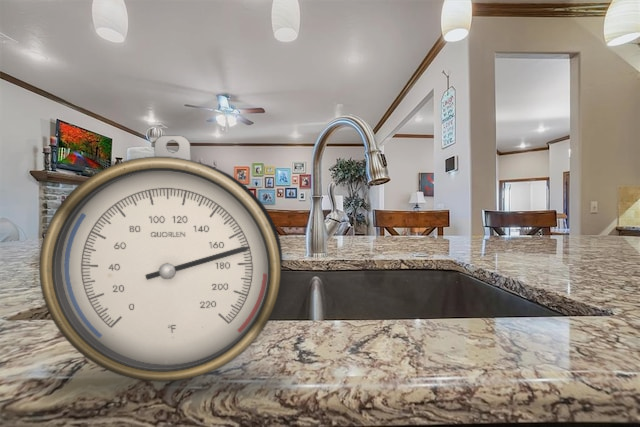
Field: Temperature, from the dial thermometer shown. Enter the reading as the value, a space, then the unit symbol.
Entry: 170 °F
